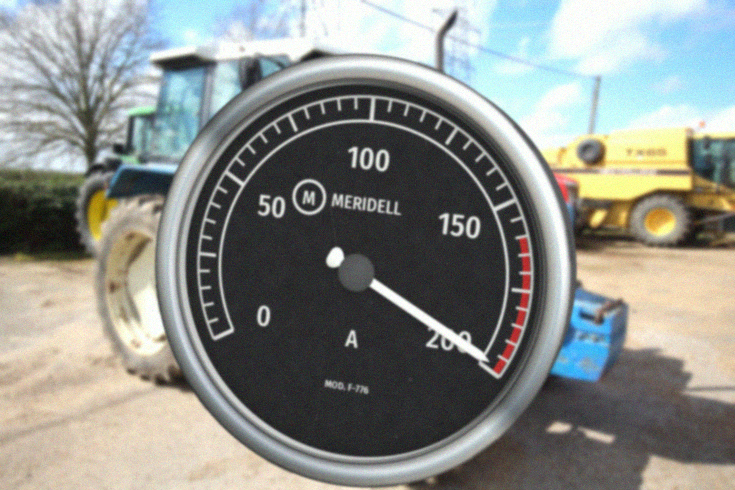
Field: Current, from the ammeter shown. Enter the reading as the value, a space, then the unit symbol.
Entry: 197.5 A
